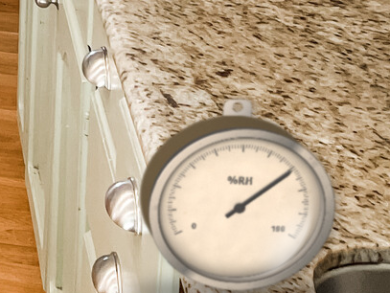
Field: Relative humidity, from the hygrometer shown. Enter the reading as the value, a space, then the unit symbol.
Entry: 70 %
